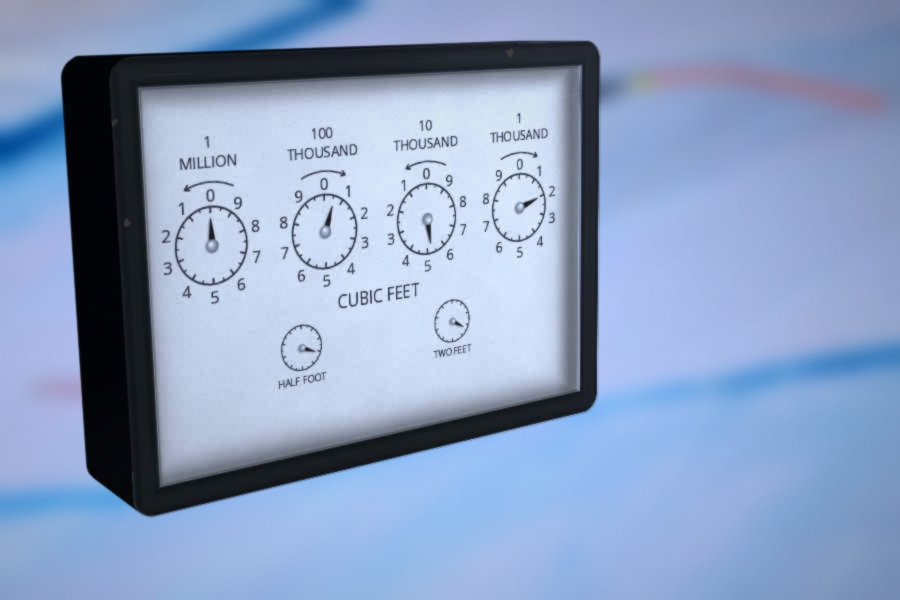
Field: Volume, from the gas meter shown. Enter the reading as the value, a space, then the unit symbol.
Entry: 5200 ft³
